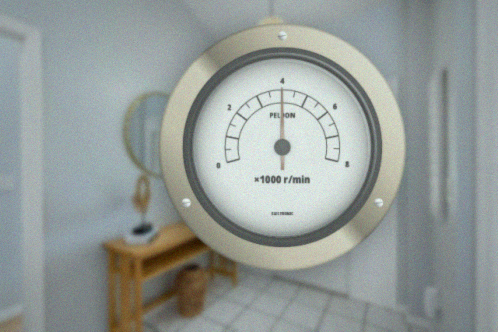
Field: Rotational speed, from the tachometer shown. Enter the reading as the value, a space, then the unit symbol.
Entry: 4000 rpm
